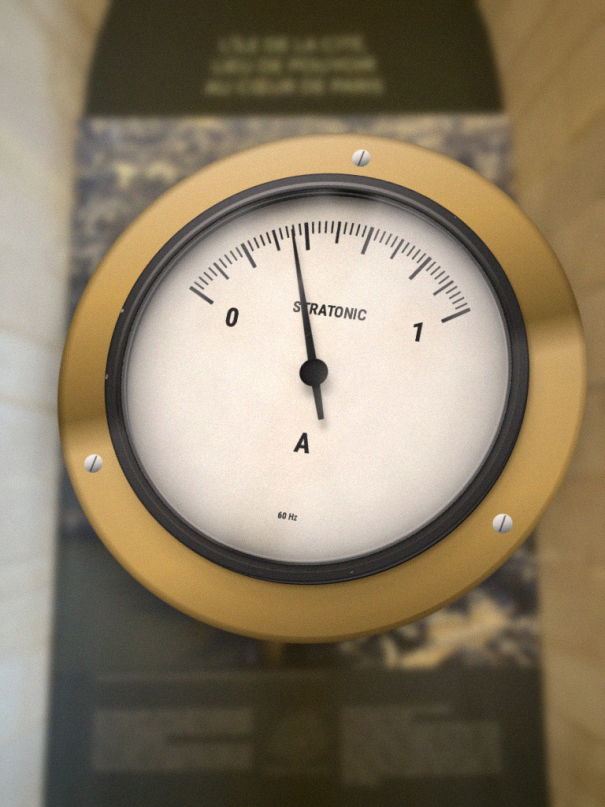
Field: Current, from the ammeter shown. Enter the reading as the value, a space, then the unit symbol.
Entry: 0.36 A
